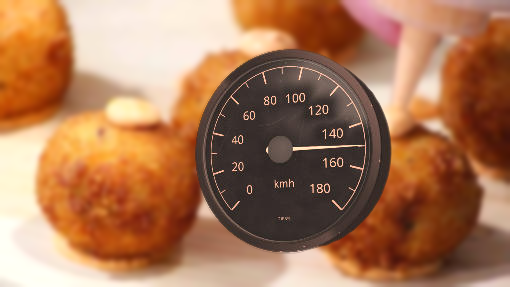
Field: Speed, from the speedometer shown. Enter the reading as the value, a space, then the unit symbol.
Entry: 150 km/h
